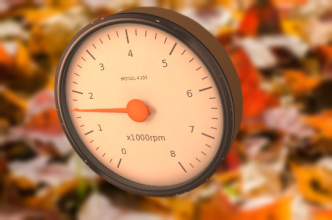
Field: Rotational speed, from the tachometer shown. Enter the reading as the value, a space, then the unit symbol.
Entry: 1600 rpm
